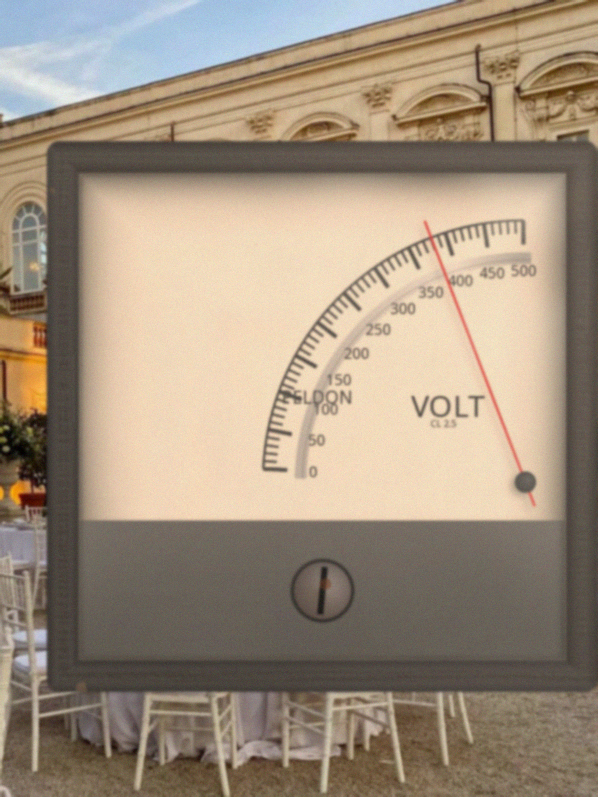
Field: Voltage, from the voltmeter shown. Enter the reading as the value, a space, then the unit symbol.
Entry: 380 V
